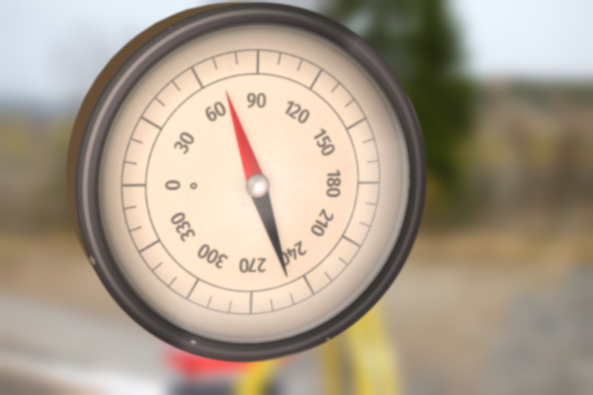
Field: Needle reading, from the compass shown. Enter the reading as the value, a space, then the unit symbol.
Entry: 70 °
